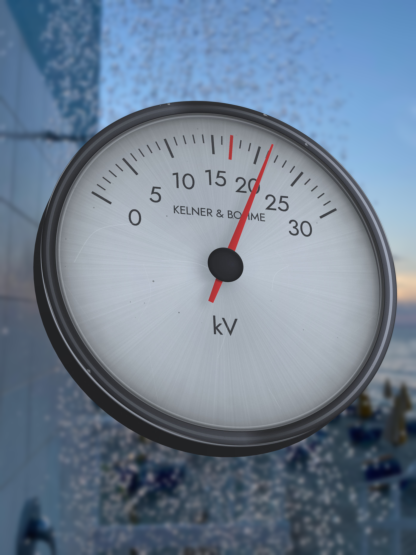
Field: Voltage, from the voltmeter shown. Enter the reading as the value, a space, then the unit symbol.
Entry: 21 kV
